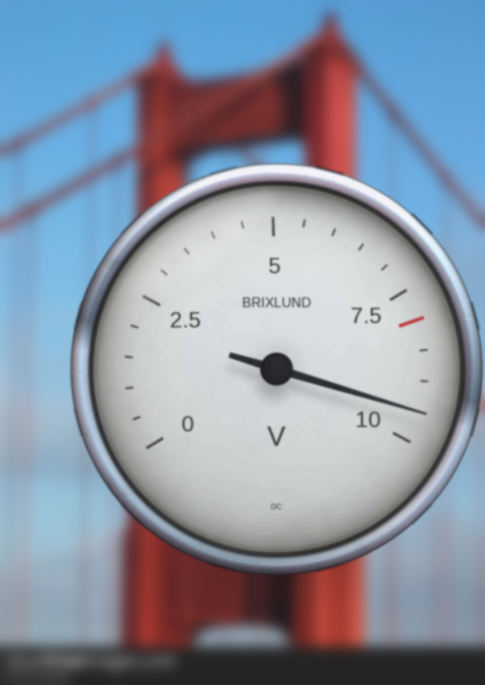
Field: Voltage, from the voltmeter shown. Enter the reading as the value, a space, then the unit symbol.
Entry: 9.5 V
